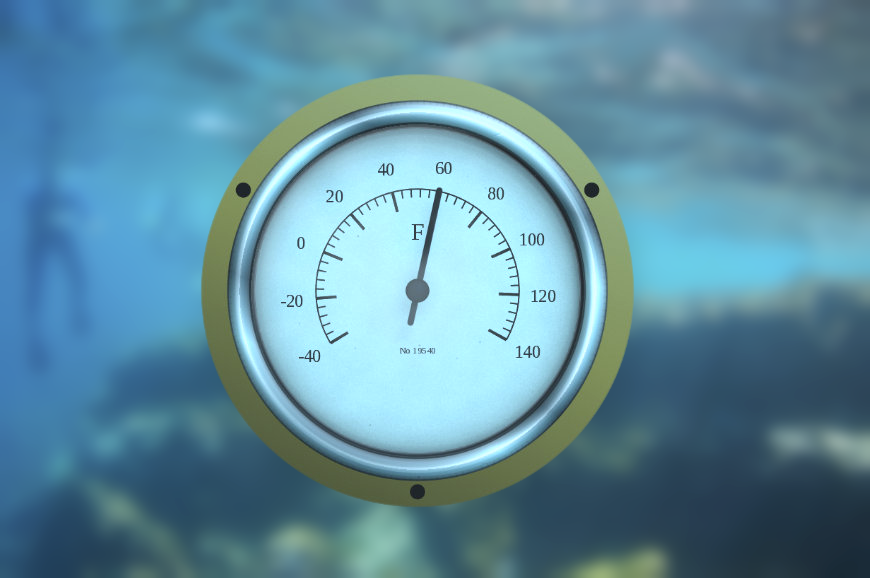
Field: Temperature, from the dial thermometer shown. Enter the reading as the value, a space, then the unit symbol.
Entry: 60 °F
